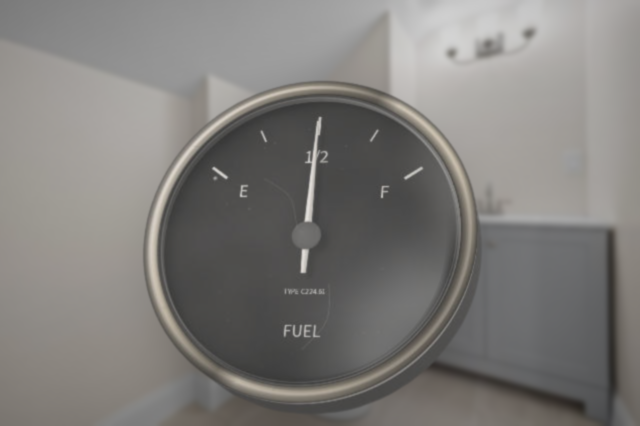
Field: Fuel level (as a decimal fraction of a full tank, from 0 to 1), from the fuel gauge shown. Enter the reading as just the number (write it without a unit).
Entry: 0.5
